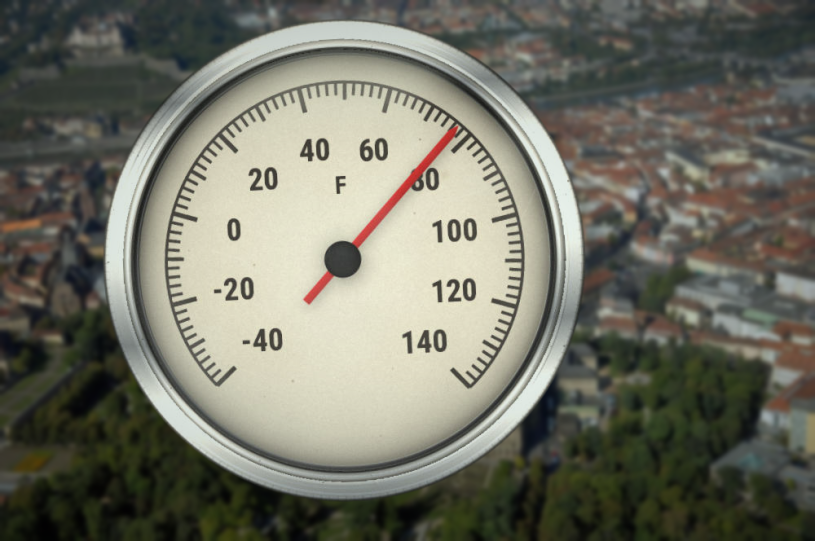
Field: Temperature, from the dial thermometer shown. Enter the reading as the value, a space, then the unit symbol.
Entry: 77 °F
